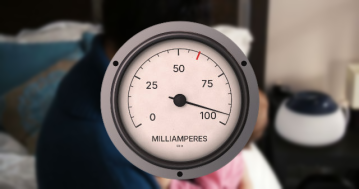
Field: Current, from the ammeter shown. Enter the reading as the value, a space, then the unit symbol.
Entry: 95 mA
